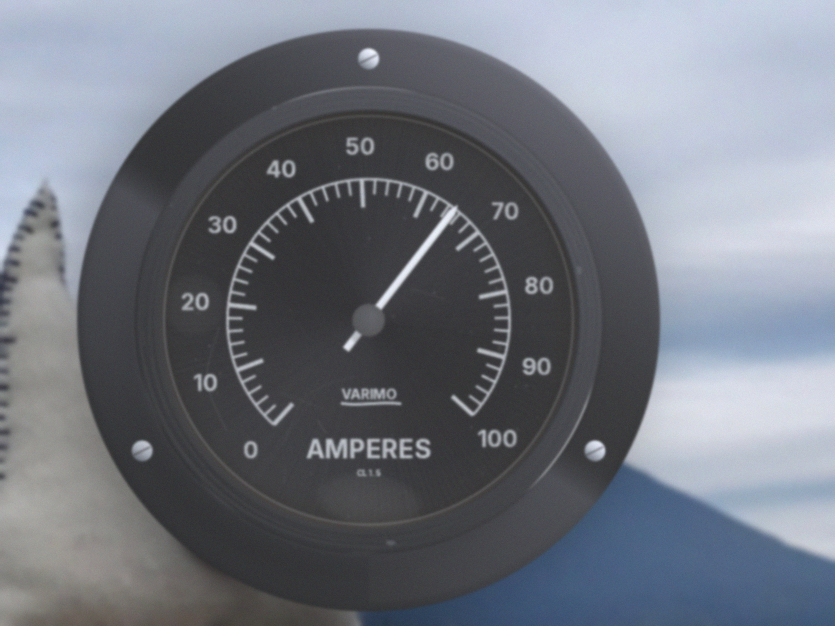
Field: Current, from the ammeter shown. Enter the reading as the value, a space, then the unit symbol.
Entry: 65 A
